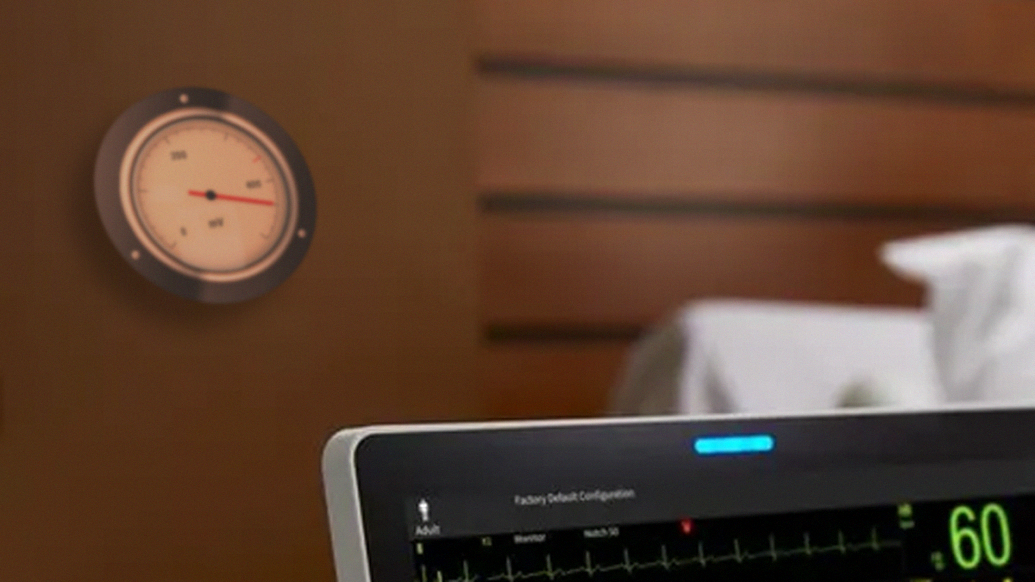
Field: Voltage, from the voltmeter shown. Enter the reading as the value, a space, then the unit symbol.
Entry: 440 mV
